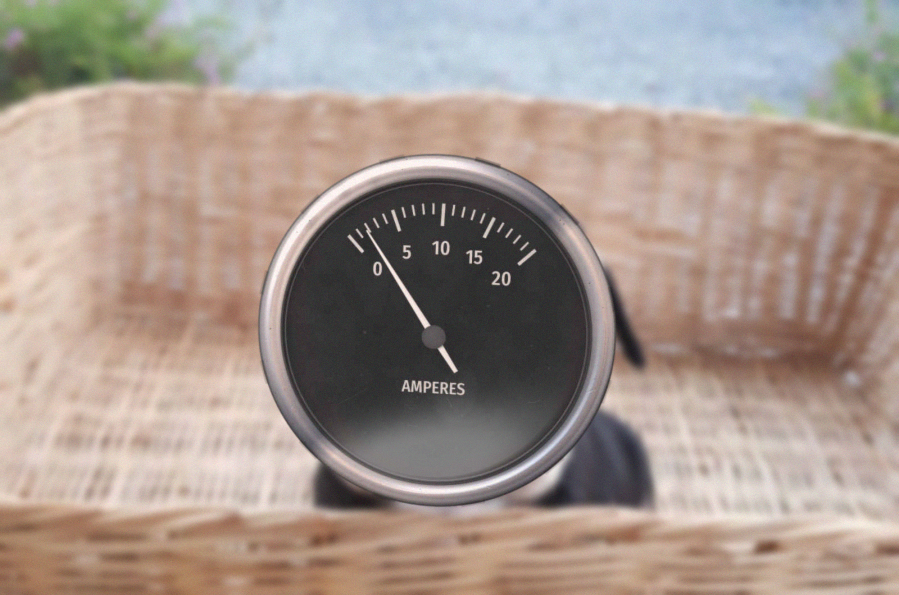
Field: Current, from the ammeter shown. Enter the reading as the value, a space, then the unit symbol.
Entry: 2 A
